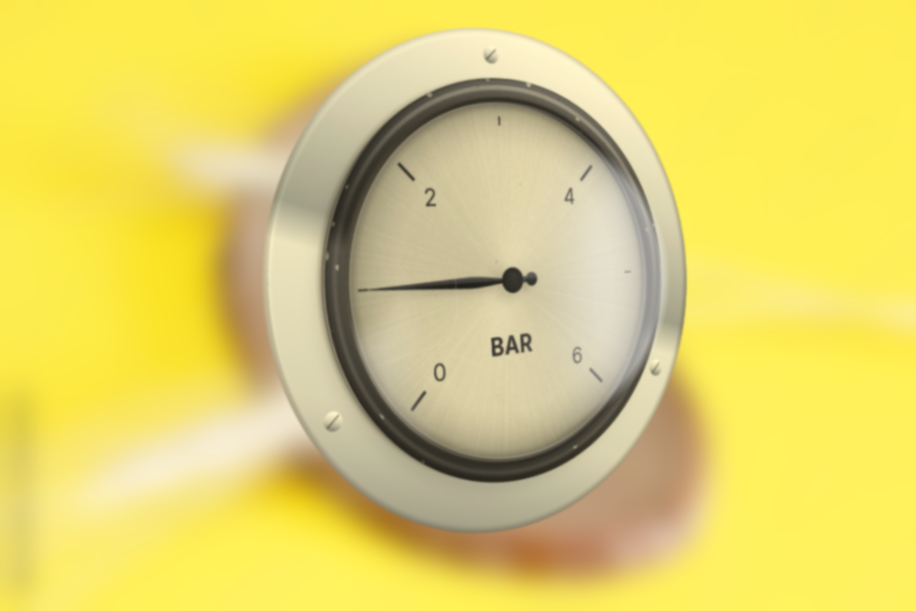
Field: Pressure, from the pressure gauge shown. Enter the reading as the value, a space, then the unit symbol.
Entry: 1 bar
